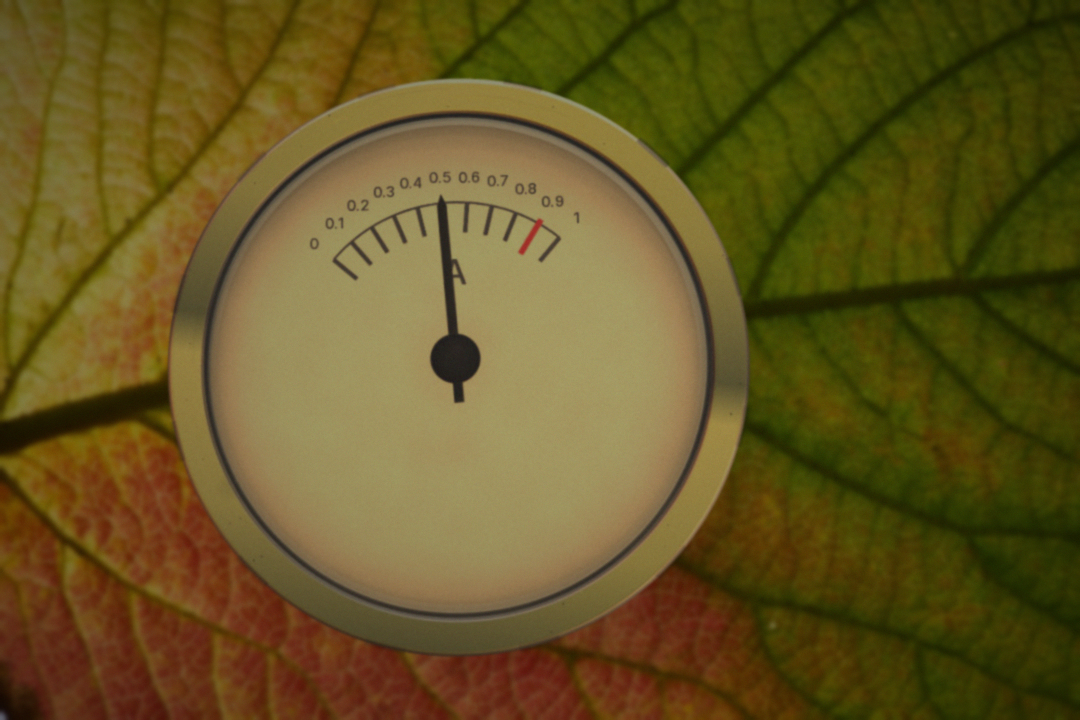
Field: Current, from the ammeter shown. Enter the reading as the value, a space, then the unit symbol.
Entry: 0.5 A
